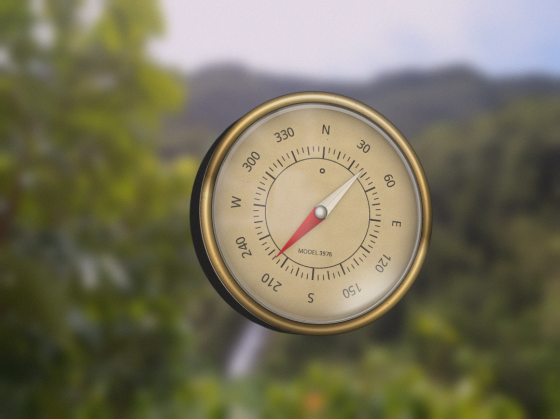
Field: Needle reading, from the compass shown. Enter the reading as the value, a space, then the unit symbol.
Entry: 220 °
